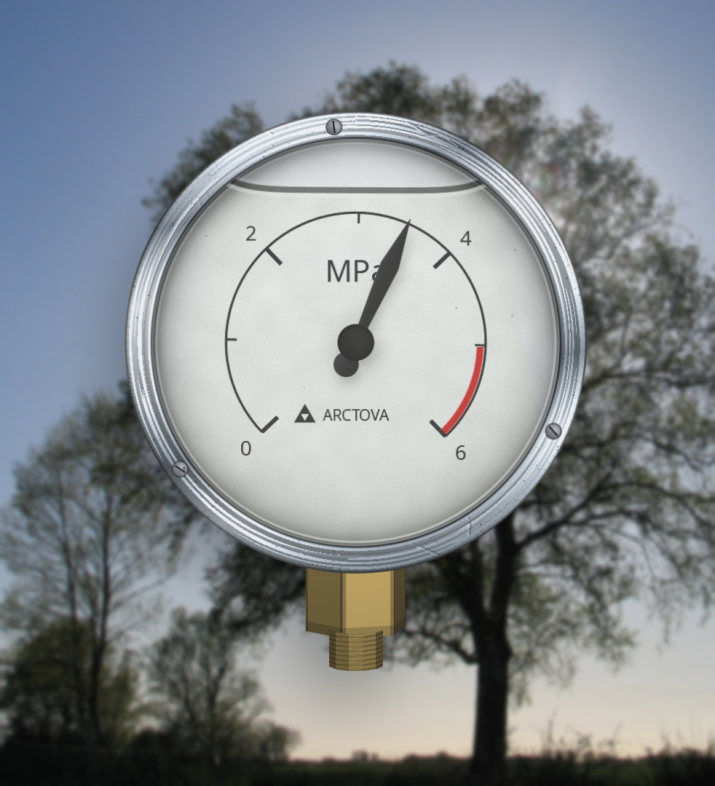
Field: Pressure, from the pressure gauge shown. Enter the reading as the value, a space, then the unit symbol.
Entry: 3.5 MPa
